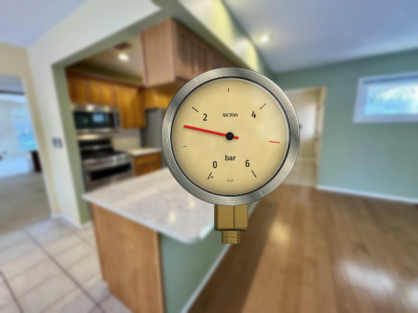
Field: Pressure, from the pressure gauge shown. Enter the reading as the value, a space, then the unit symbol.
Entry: 1.5 bar
